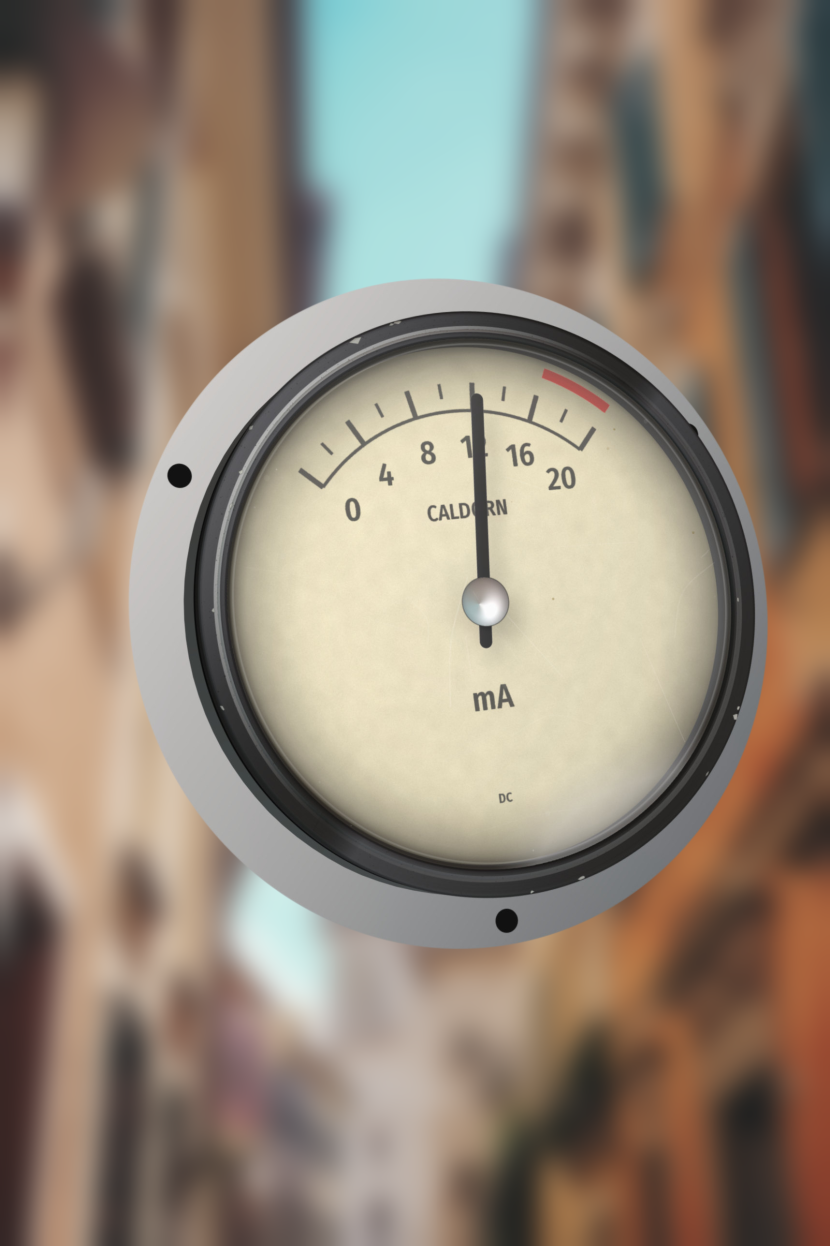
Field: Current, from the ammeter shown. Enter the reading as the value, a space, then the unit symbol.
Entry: 12 mA
